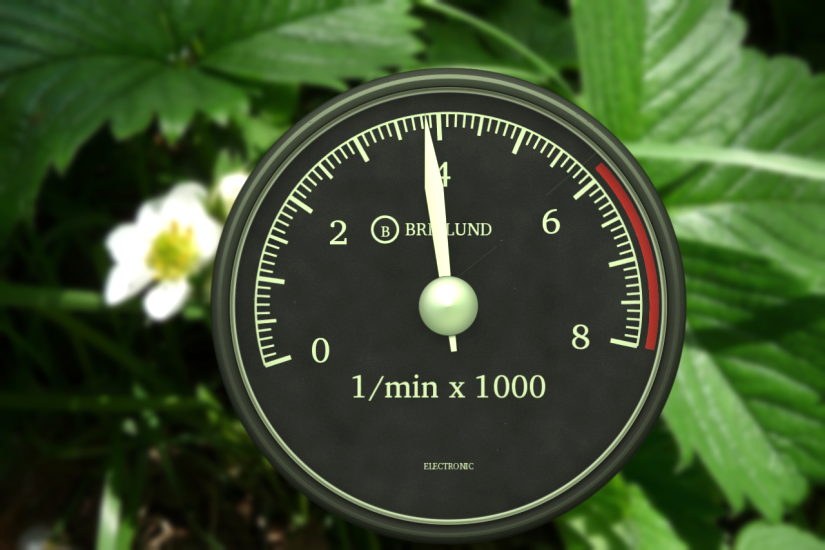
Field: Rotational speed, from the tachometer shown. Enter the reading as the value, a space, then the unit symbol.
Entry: 3850 rpm
